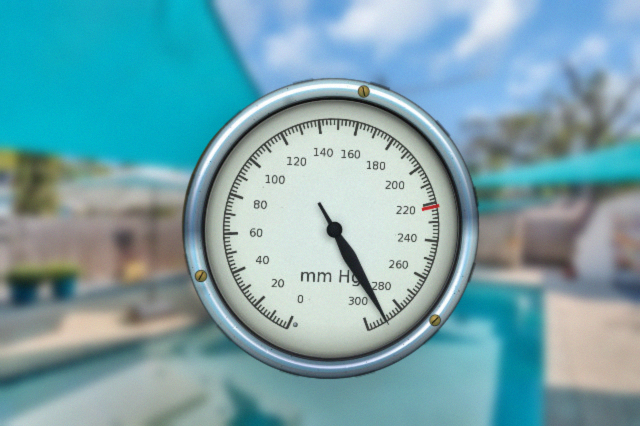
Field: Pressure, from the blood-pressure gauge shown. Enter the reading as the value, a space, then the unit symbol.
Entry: 290 mmHg
